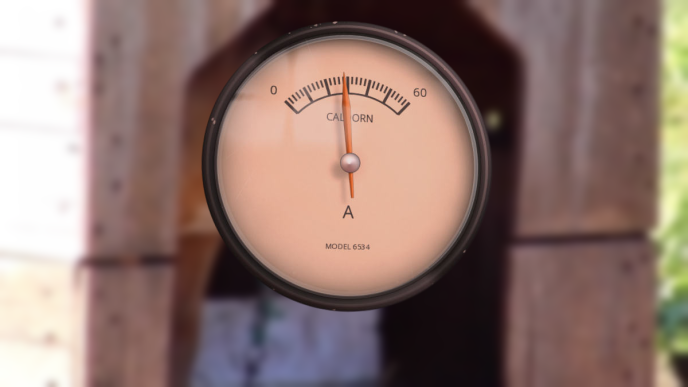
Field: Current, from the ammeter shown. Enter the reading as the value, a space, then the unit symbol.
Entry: 28 A
